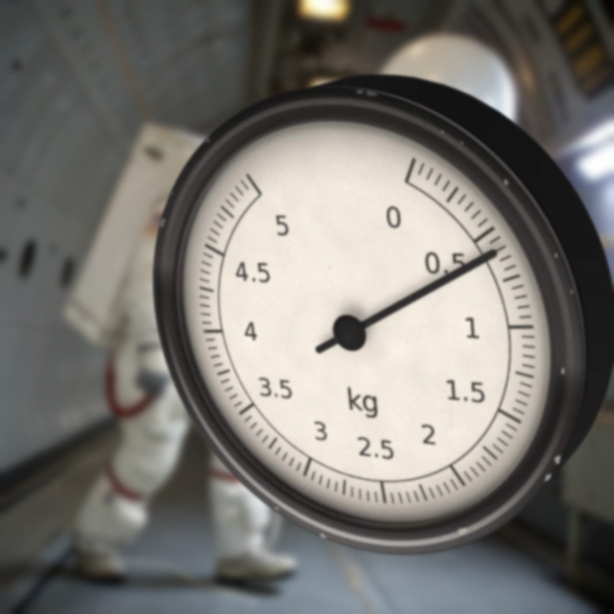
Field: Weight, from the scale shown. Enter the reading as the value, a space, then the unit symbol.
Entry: 0.6 kg
